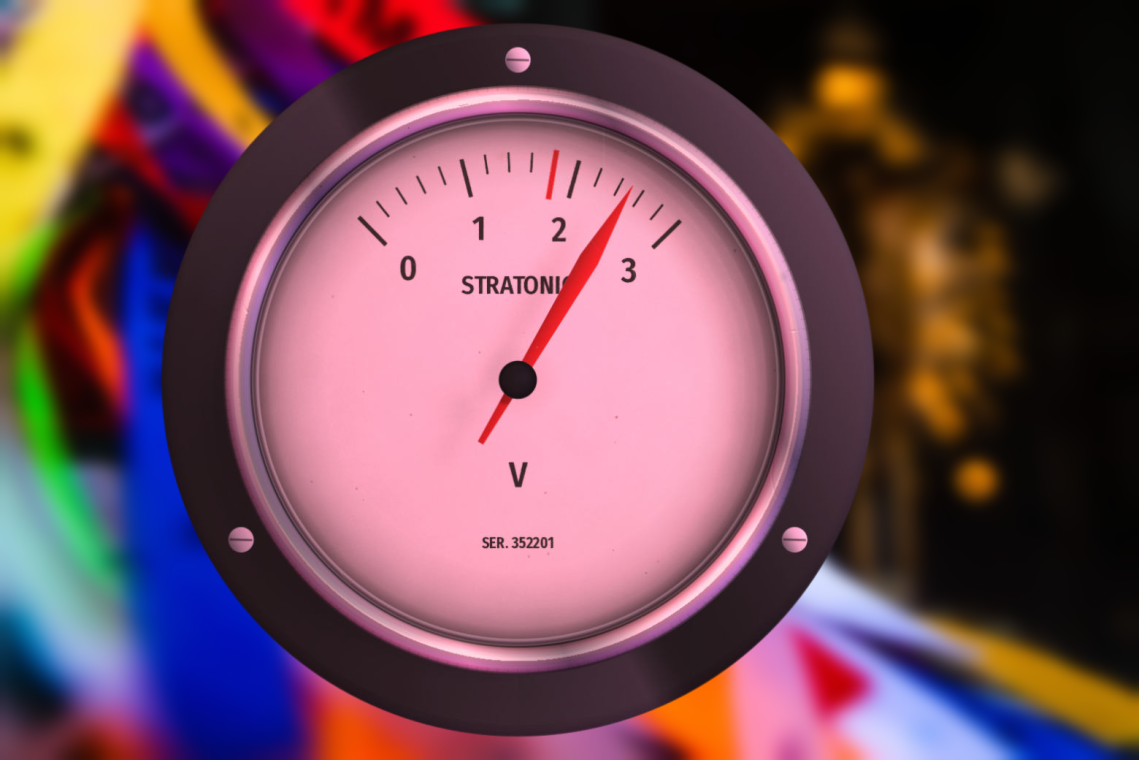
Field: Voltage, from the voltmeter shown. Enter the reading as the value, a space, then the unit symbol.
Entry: 2.5 V
